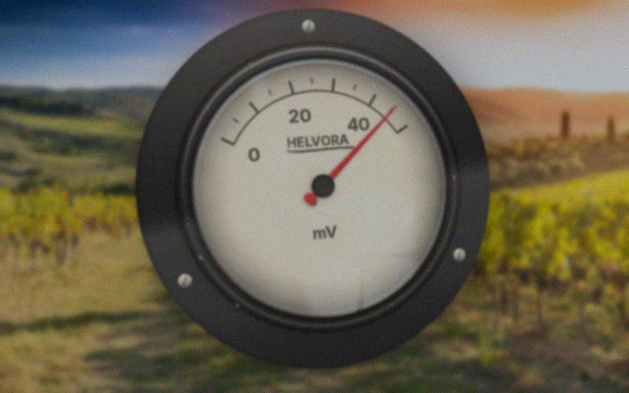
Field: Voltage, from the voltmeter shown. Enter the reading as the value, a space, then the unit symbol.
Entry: 45 mV
